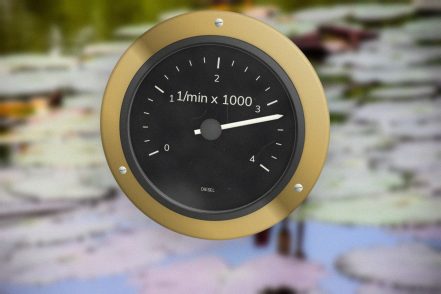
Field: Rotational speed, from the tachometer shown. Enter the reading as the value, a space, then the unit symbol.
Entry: 3200 rpm
